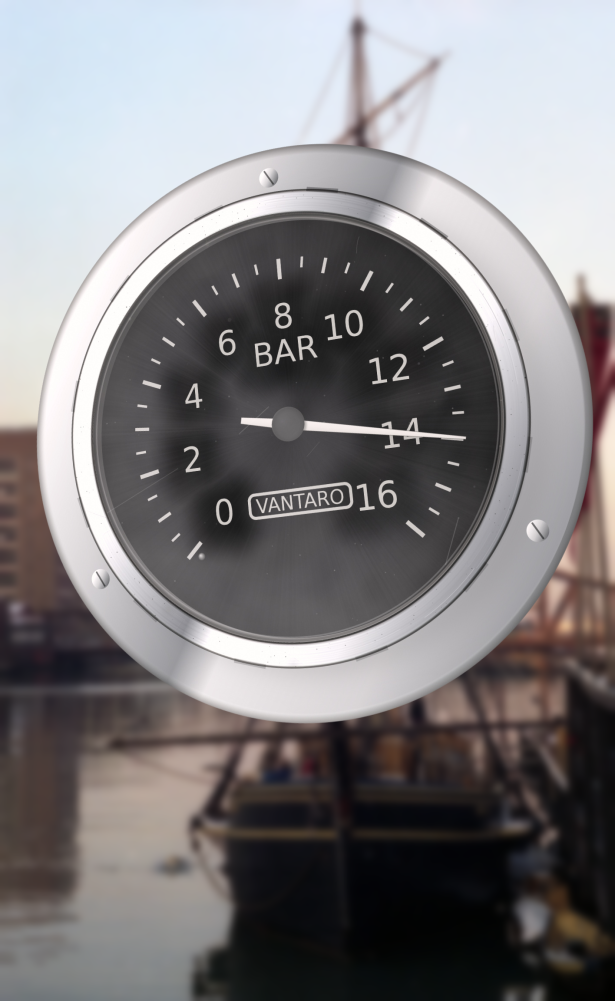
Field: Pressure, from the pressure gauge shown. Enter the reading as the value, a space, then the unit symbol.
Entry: 14 bar
